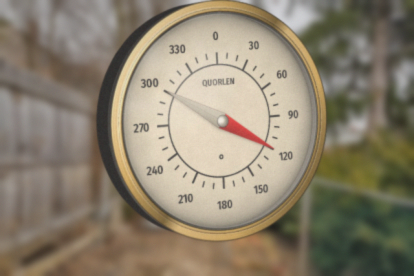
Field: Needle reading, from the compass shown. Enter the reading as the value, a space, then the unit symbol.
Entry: 120 °
